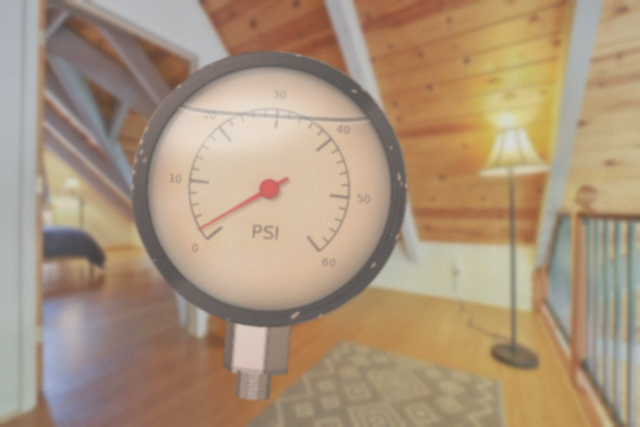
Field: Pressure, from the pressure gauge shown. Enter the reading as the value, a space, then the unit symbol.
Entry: 2 psi
